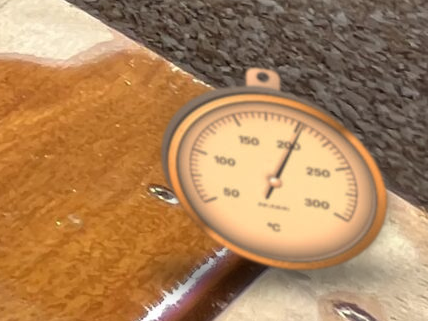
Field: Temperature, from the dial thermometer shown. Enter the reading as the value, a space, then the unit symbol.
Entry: 200 °C
